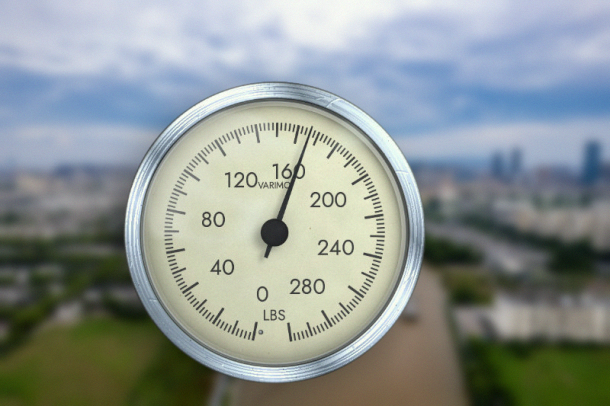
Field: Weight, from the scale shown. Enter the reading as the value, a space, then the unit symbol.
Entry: 166 lb
